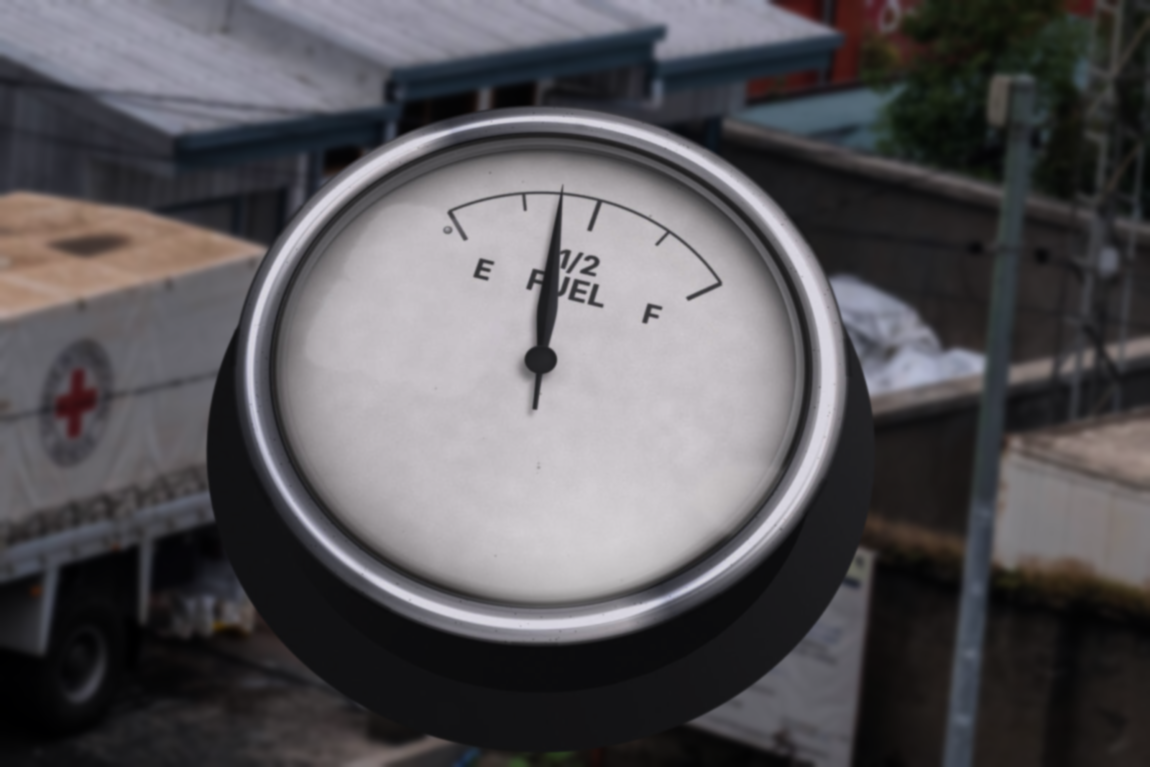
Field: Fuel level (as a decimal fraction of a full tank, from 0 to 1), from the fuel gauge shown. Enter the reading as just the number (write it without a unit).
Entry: 0.375
